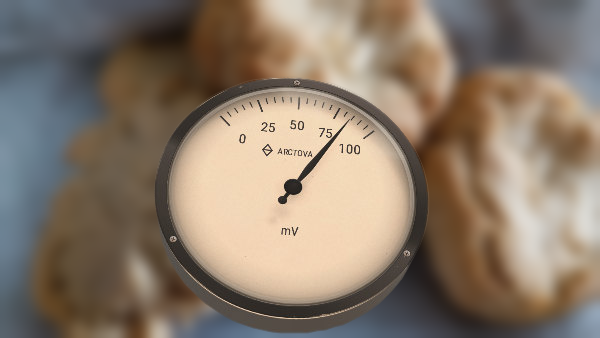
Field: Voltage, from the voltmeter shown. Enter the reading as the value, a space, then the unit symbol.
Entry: 85 mV
